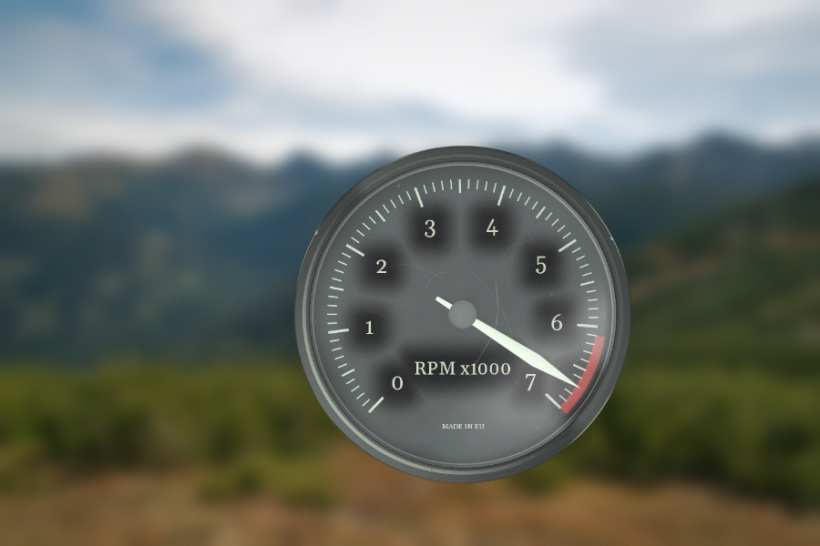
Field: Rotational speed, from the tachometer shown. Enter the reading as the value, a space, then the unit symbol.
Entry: 6700 rpm
